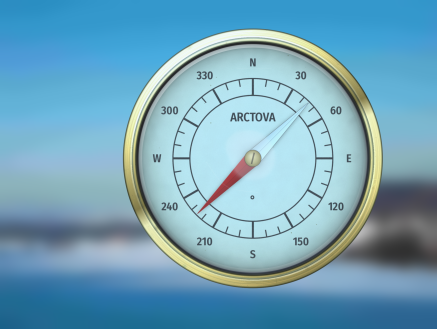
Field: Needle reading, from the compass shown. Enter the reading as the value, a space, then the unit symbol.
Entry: 225 °
